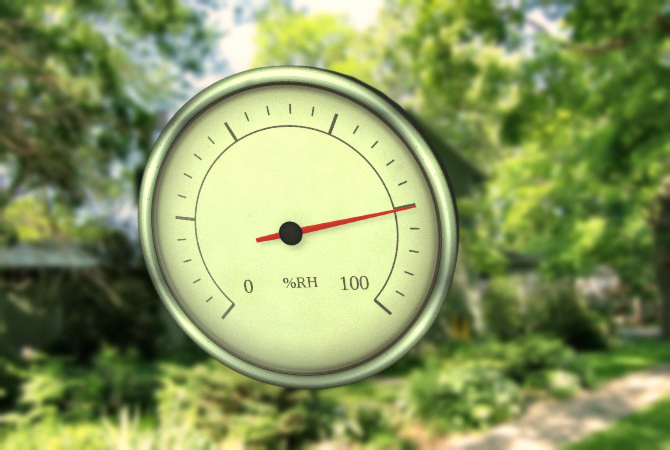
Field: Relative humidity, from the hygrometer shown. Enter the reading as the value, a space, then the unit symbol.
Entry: 80 %
